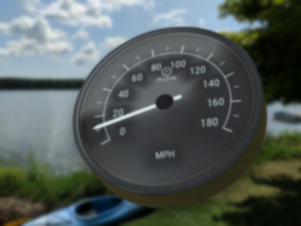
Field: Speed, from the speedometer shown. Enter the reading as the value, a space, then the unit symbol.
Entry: 10 mph
